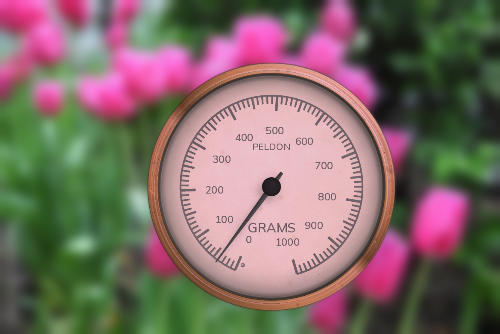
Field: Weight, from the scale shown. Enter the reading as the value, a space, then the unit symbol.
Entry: 40 g
